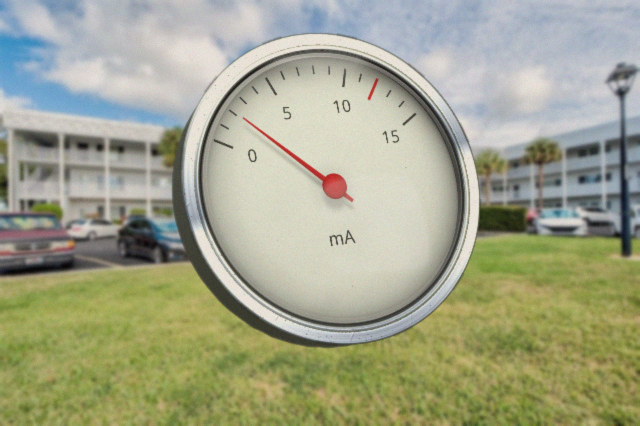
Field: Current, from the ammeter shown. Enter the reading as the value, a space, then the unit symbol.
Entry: 2 mA
